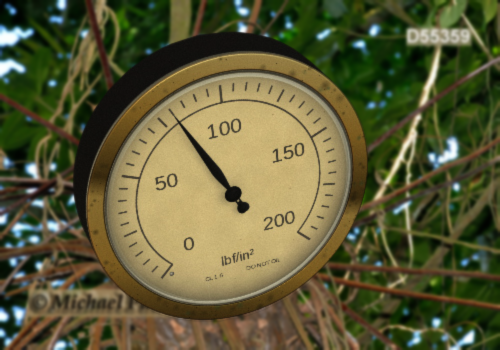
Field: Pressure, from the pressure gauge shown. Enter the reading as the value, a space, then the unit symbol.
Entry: 80 psi
